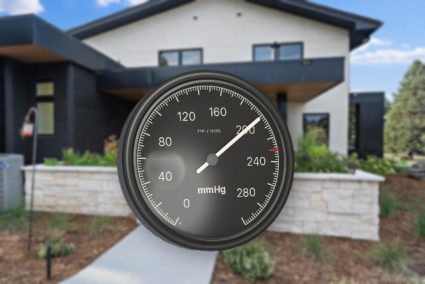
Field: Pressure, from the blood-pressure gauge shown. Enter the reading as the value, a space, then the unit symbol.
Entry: 200 mmHg
